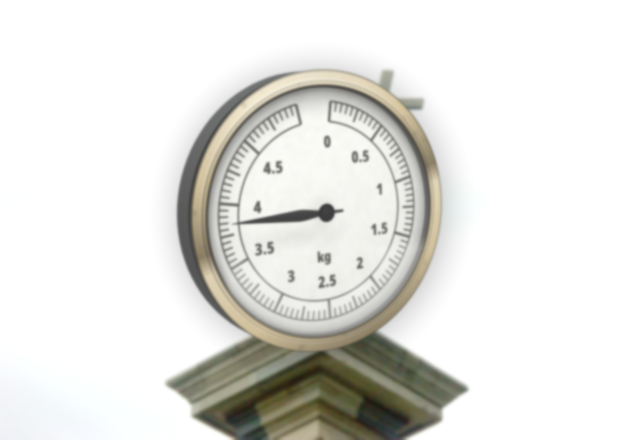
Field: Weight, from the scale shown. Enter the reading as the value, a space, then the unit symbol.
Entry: 3.85 kg
